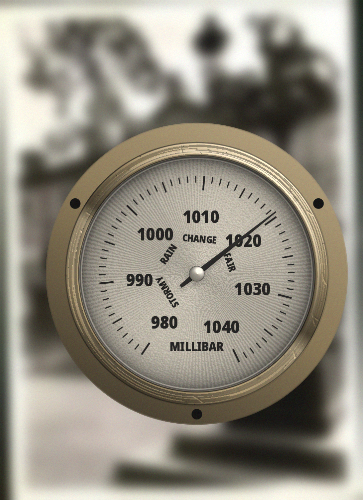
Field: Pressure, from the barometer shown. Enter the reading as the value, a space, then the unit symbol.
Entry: 1019.5 mbar
